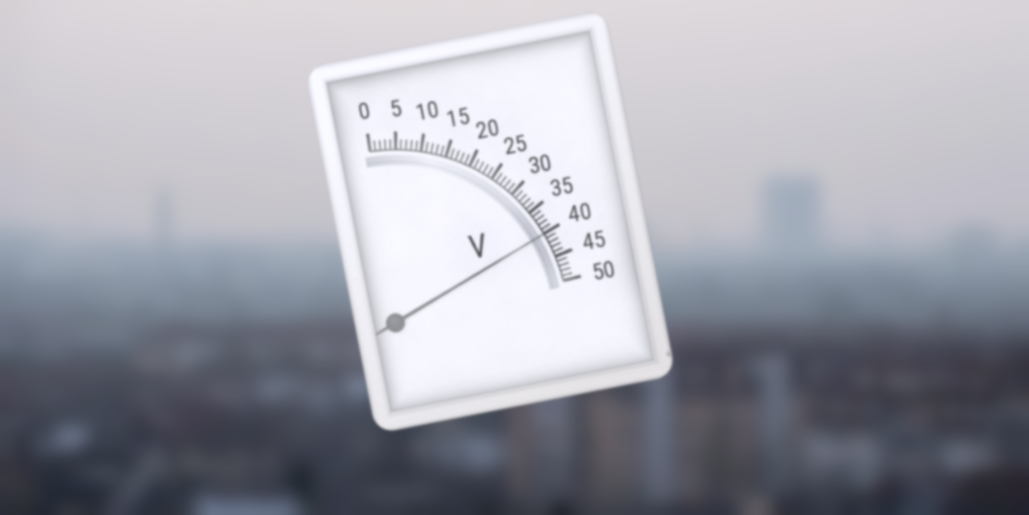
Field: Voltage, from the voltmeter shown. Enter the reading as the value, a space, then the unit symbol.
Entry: 40 V
